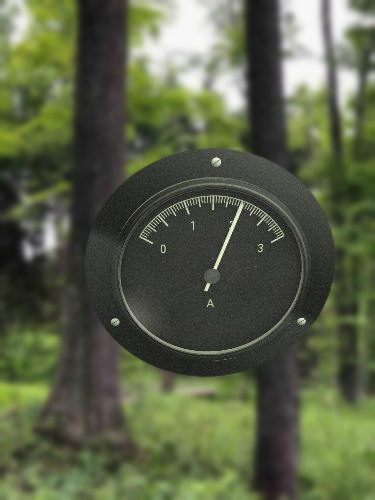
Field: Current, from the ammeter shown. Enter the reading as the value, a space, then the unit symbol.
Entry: 2 A
